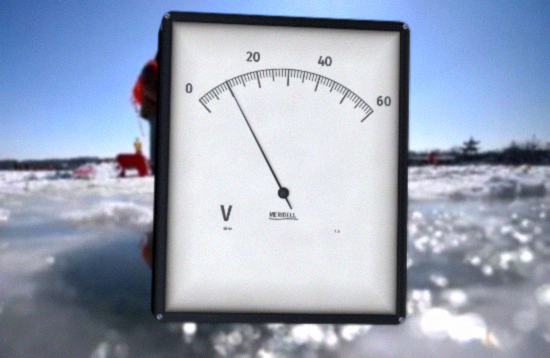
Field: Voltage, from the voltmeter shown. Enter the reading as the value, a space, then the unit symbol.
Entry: 10 V
